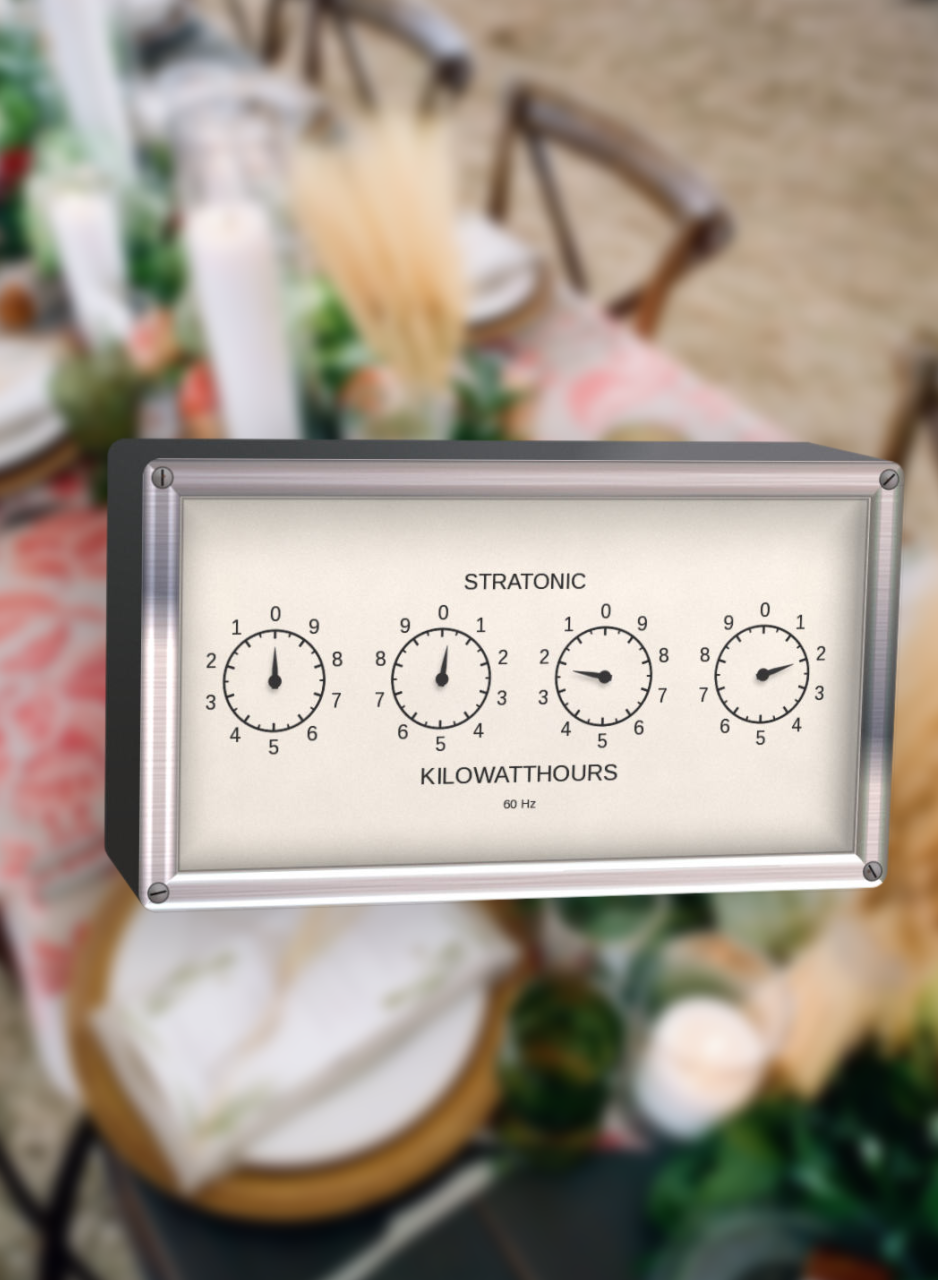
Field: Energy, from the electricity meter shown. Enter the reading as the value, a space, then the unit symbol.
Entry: 22 kWh
